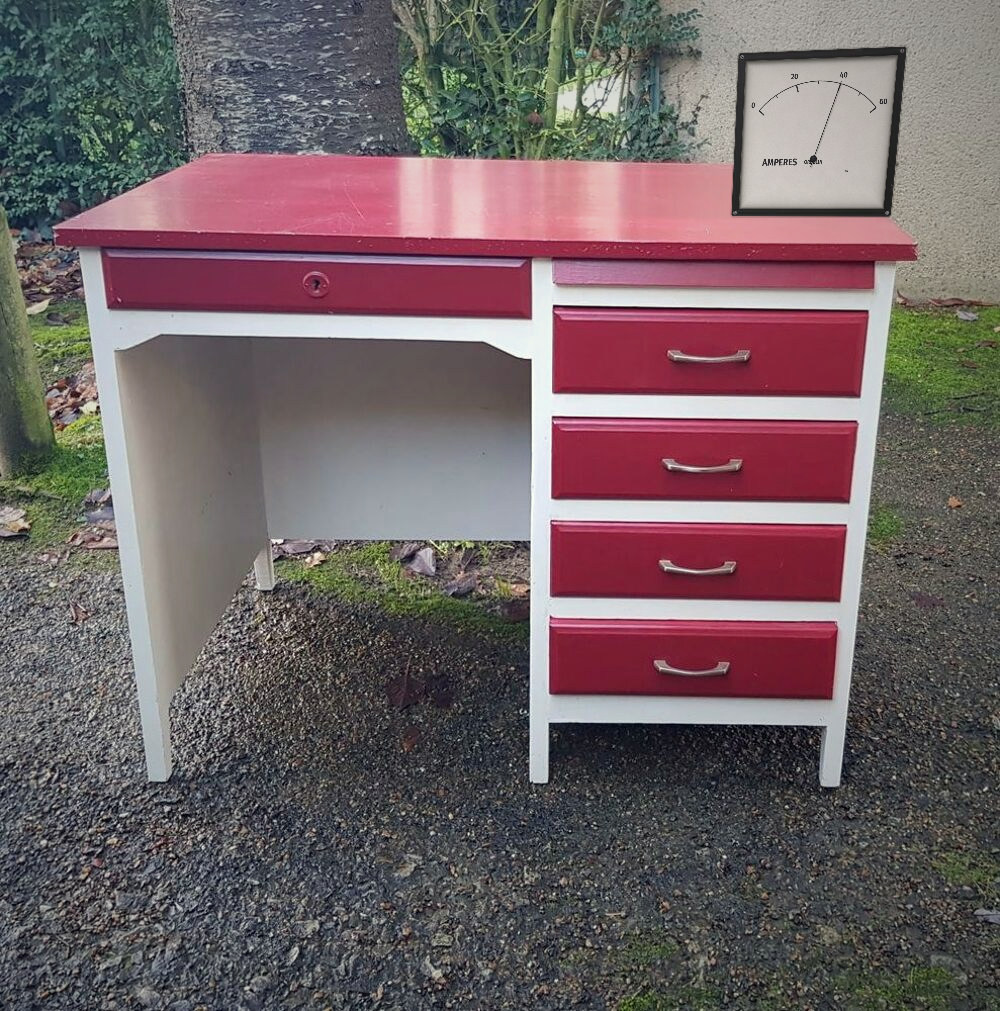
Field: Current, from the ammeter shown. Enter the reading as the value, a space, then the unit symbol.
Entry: 40 A
